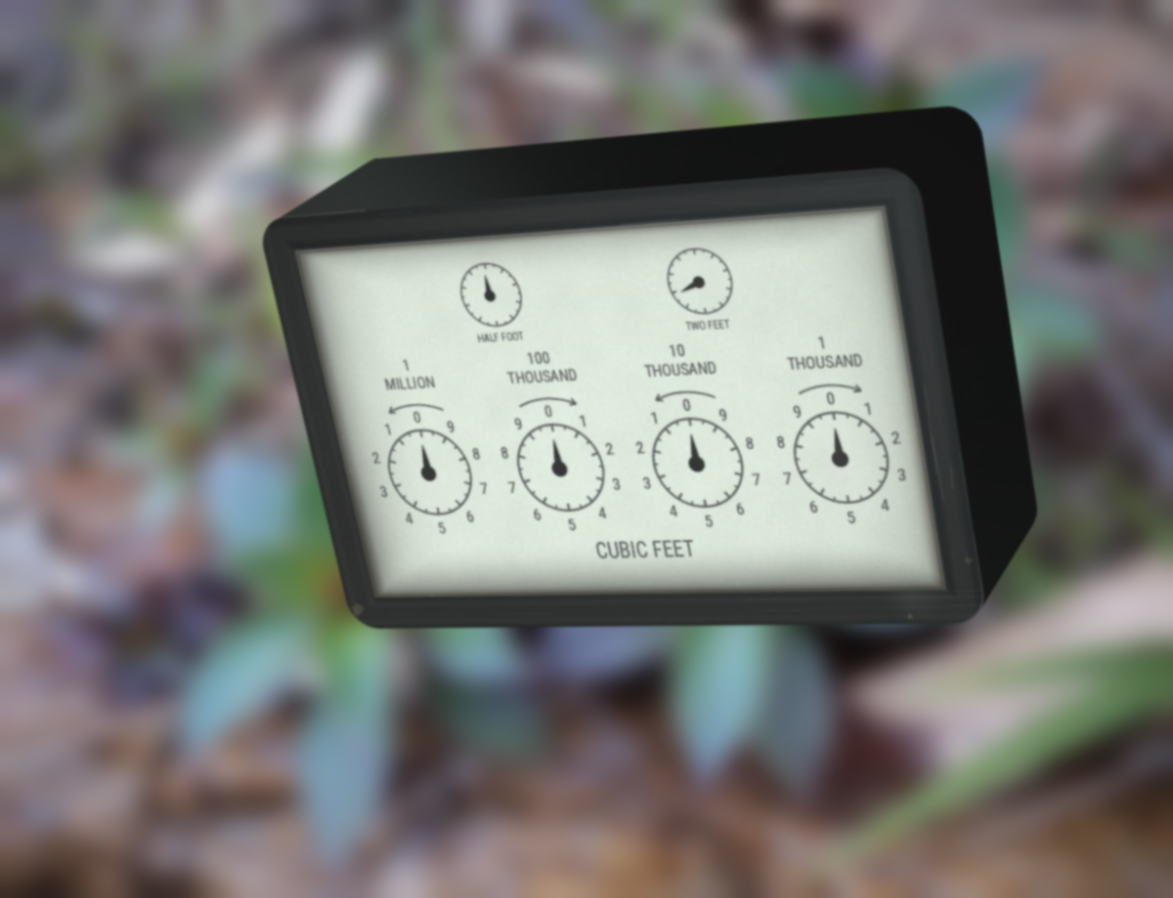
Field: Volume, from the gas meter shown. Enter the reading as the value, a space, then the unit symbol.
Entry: 0 ft³
